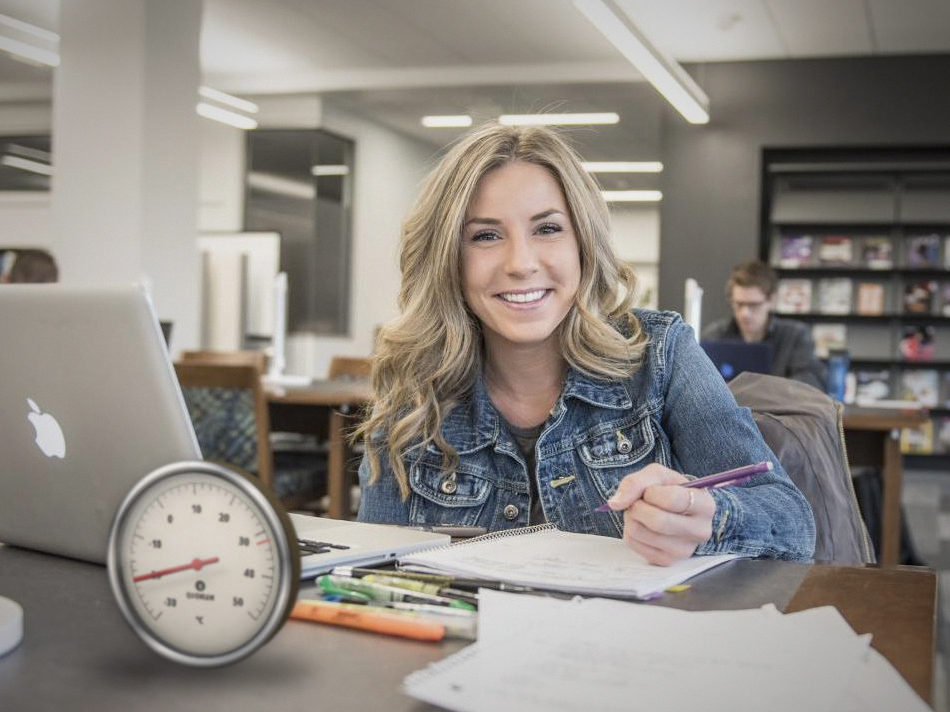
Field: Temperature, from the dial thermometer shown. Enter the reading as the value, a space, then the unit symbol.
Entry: -20 °C
